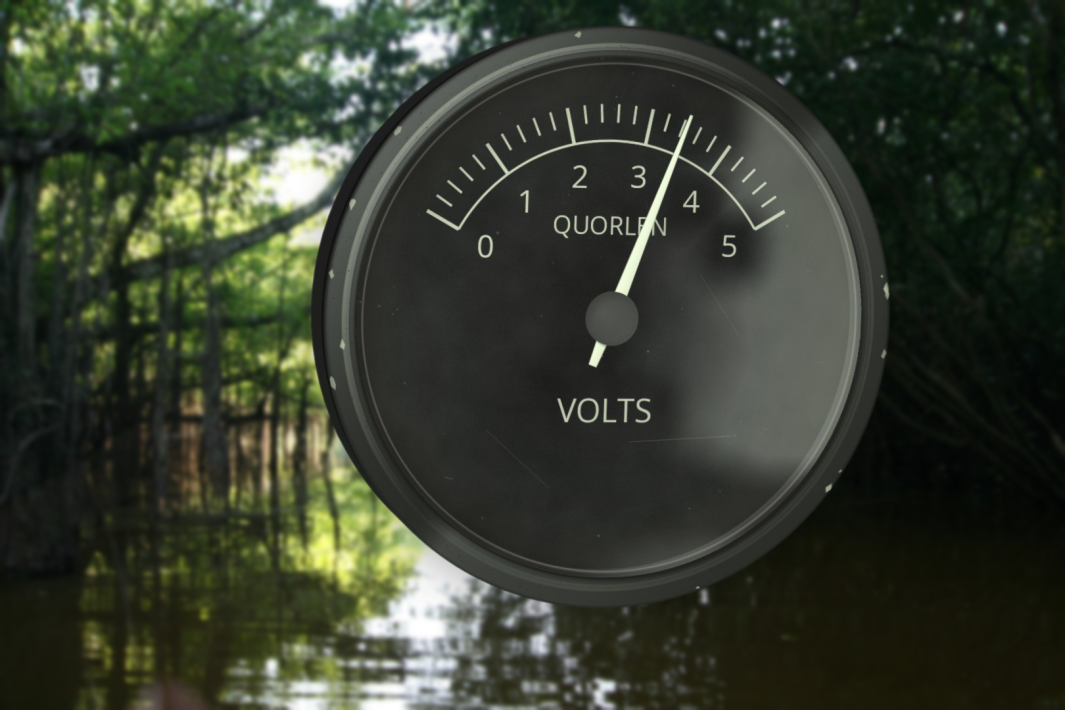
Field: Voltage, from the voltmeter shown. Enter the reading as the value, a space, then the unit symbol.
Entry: 3.4 V
